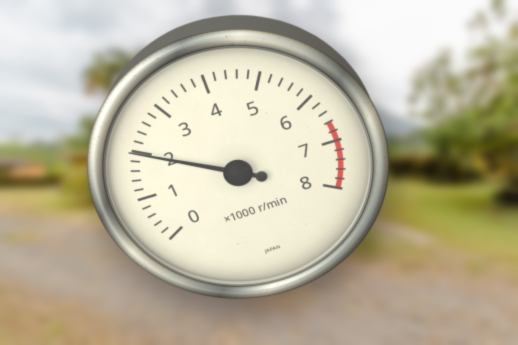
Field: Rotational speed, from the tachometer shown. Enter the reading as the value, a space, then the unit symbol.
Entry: 2000 rpm
